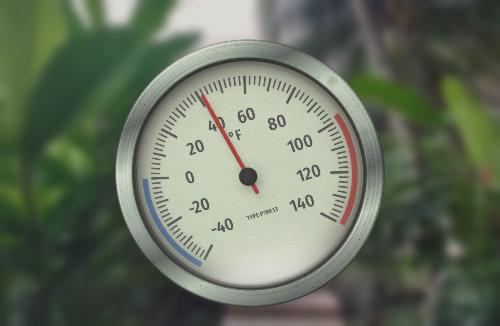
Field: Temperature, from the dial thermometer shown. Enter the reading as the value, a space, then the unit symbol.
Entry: 42 °F
